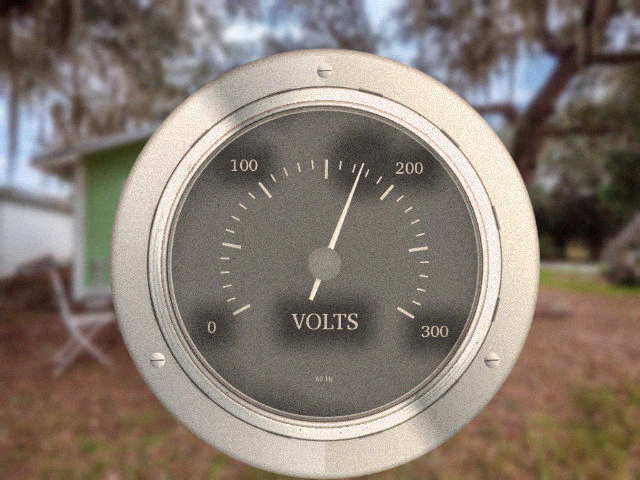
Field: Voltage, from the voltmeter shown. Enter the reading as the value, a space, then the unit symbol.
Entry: 175 V
